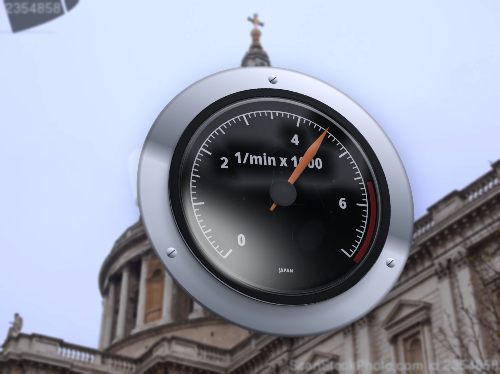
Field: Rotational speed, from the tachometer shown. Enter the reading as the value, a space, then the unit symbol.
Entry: 4500 rpm
